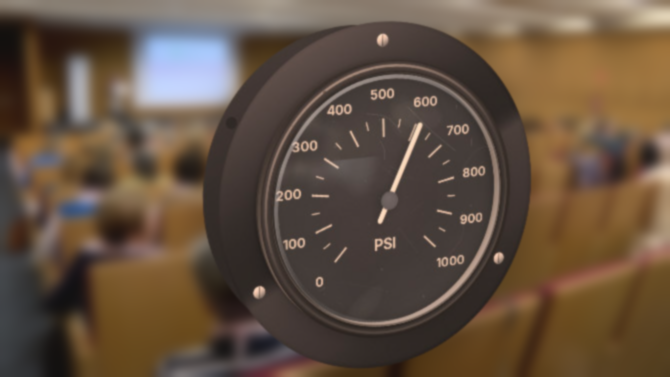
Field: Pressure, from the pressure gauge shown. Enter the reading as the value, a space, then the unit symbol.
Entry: 600 psi
